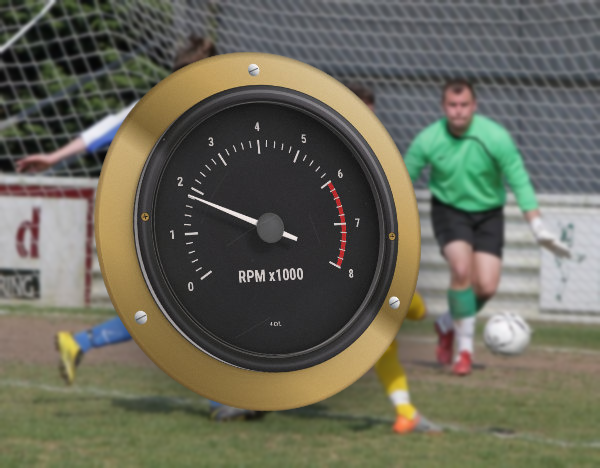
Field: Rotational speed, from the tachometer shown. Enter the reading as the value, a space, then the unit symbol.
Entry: 1800 rpm
